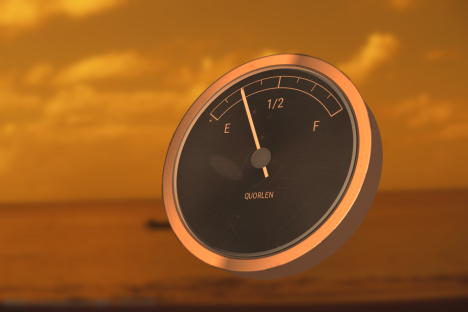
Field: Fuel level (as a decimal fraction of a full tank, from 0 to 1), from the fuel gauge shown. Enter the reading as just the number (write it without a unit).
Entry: 0.25
